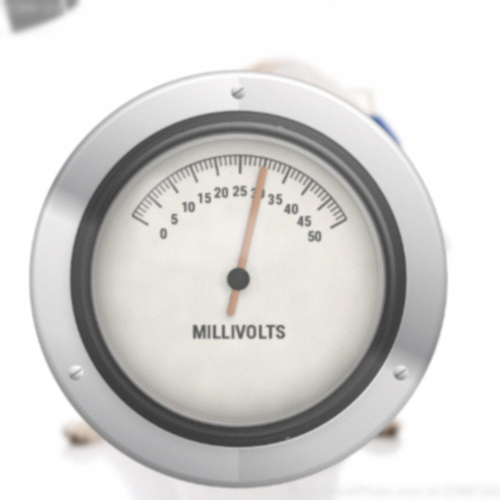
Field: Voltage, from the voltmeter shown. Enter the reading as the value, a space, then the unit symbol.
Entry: 30 mV
